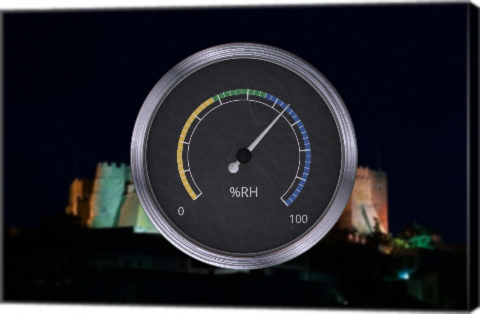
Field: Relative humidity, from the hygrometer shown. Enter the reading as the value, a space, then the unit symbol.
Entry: 64 %
